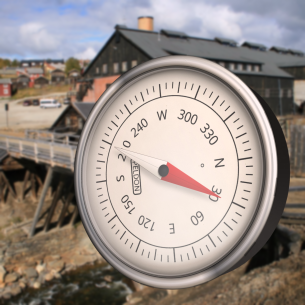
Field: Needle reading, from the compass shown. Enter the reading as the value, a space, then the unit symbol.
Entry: 30 °
